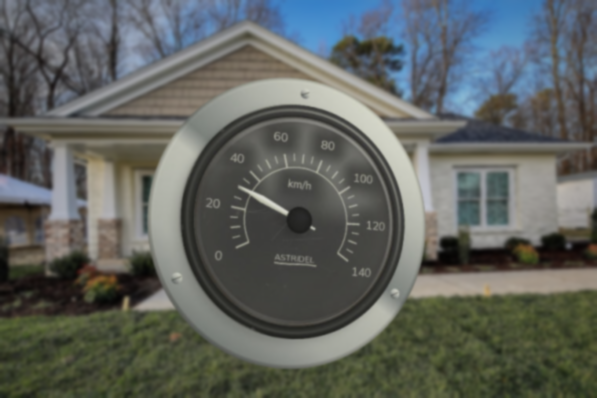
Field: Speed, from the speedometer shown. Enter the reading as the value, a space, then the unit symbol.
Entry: 30 km/h
